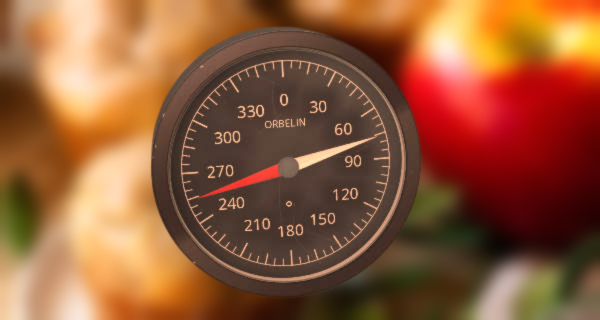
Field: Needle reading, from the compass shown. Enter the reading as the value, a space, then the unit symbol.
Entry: 255 °
